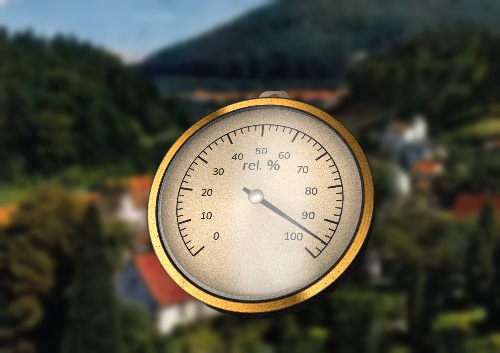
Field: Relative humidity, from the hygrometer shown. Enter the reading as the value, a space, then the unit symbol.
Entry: 96 %
